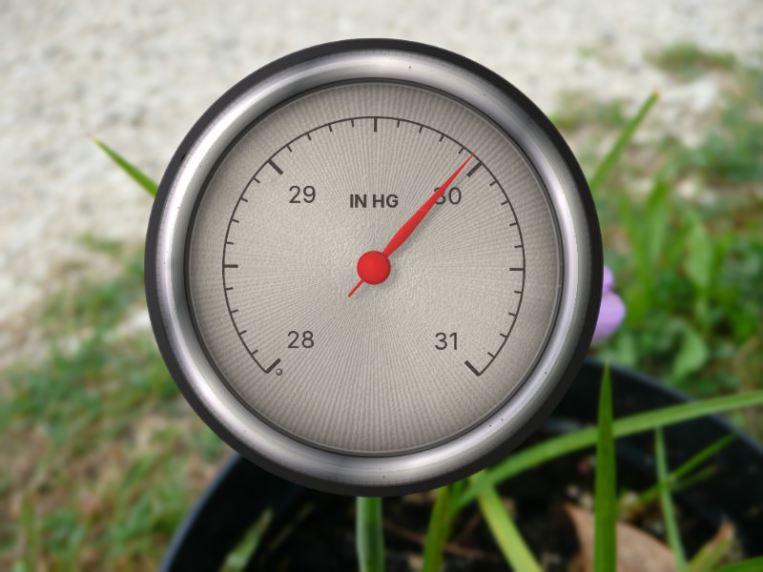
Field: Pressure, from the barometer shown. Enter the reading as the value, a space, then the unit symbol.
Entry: 29.95 inHg
